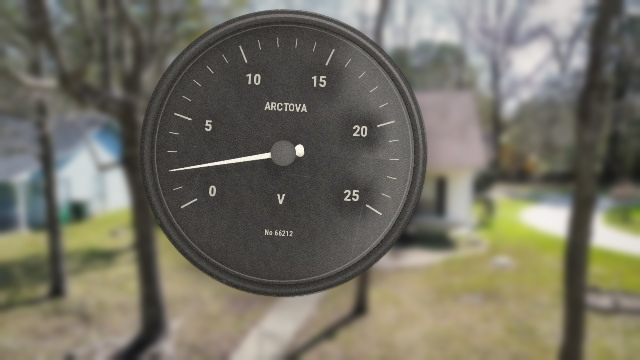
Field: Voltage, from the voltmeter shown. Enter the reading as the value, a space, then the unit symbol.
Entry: 2 V
